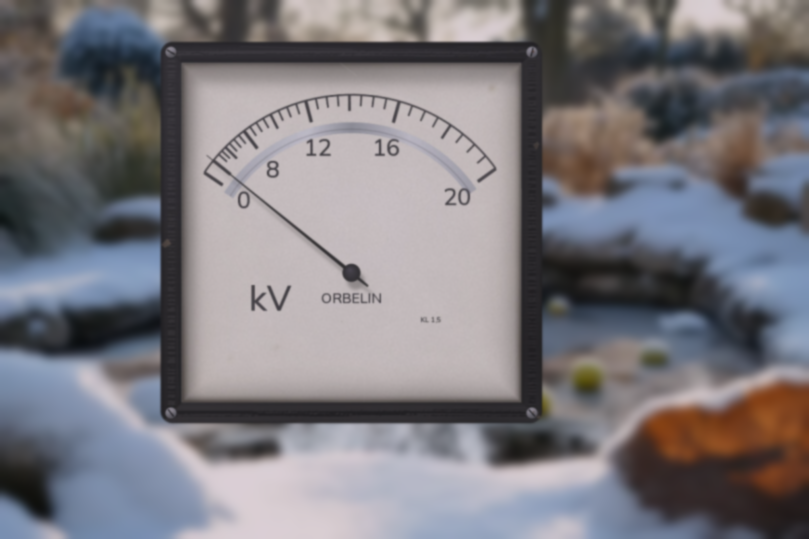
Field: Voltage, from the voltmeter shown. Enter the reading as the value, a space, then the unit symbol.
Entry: 4 kV
